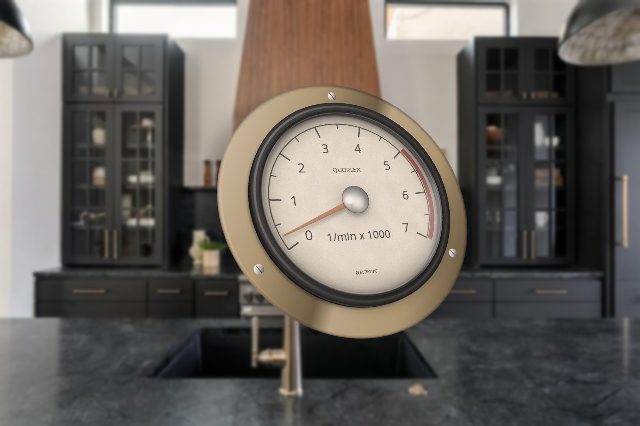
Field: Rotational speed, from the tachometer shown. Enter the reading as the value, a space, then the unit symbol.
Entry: 250 rpm
